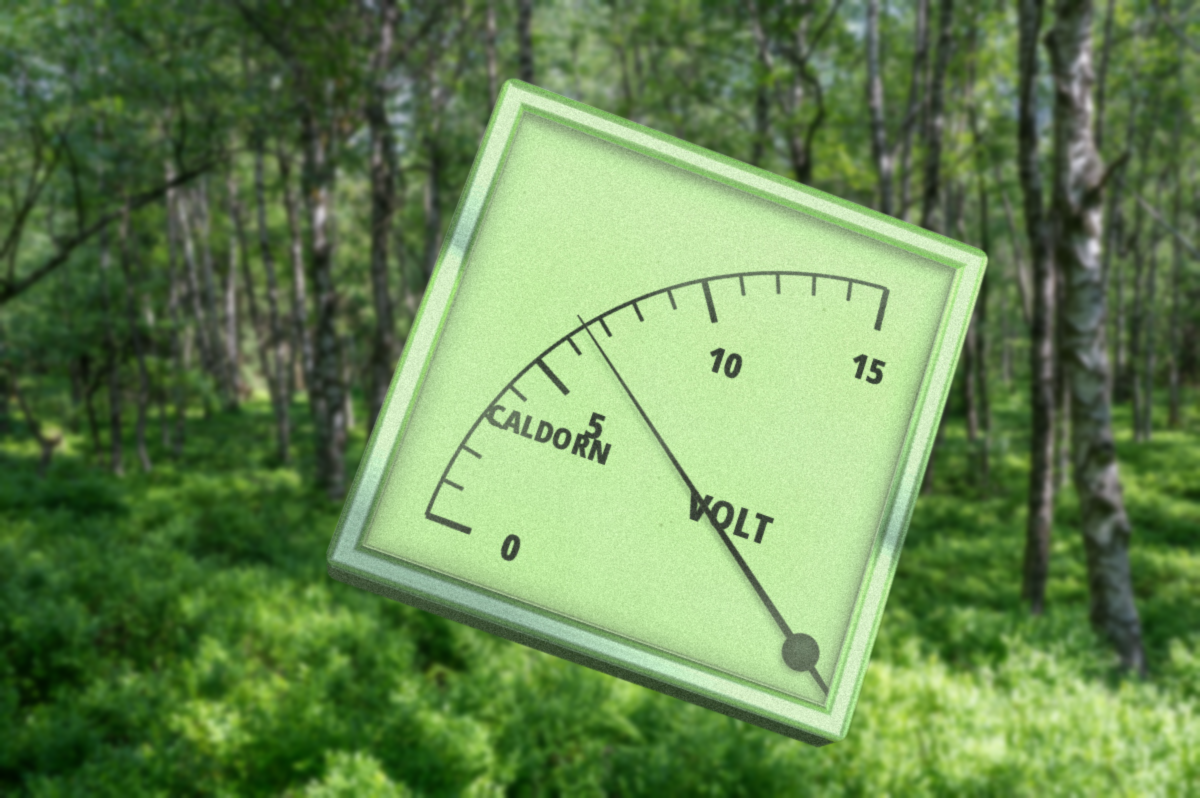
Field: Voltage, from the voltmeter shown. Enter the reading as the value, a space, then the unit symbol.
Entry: 6.5 V
